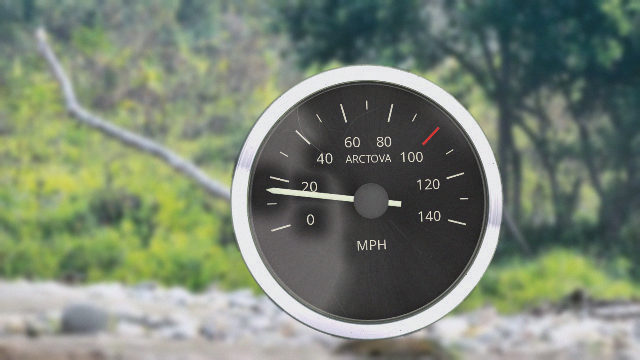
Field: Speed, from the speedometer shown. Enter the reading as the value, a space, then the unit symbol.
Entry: 15 mph
